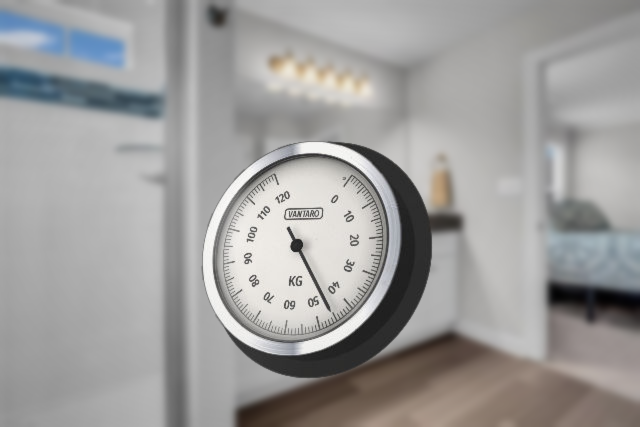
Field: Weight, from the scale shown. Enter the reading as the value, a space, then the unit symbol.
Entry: 45 kg
